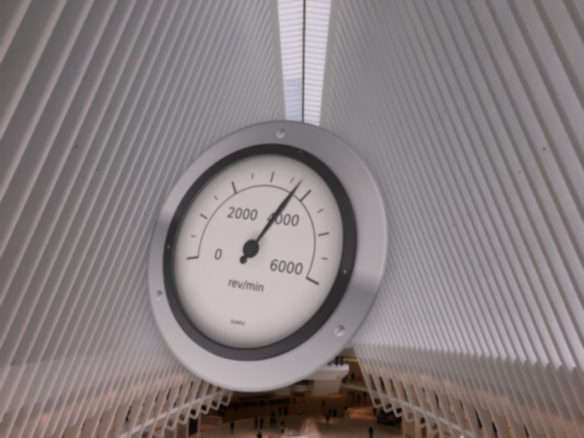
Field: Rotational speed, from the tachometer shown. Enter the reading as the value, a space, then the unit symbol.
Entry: 3750 rpm
